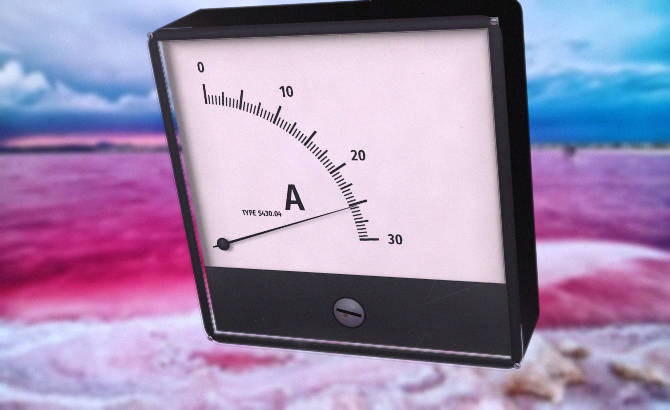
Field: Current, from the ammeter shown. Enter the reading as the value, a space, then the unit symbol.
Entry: 25 A
